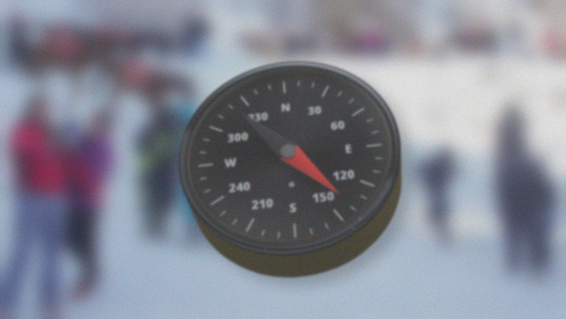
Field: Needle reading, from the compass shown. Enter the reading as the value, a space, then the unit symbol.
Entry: 140 °
